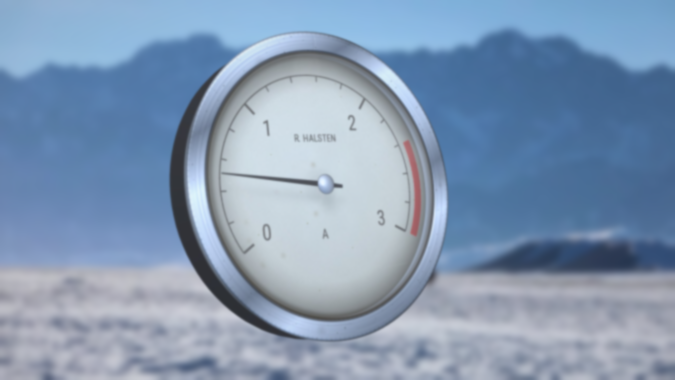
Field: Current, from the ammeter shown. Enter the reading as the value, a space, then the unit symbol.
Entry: 0.5 A
